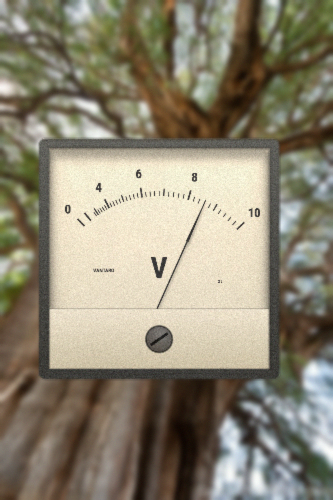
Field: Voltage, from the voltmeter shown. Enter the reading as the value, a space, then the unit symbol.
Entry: 8.6 V
